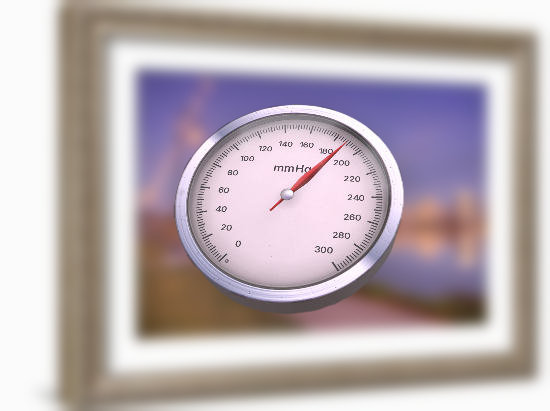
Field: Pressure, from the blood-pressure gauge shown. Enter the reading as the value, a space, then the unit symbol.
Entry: 190 mmHg
